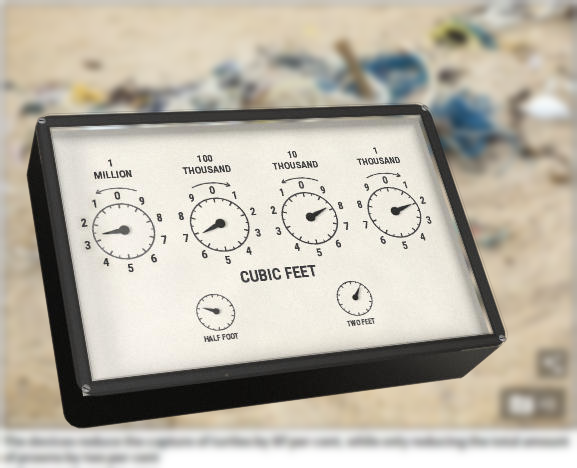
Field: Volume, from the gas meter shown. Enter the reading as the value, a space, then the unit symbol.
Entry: 268200 ft³
